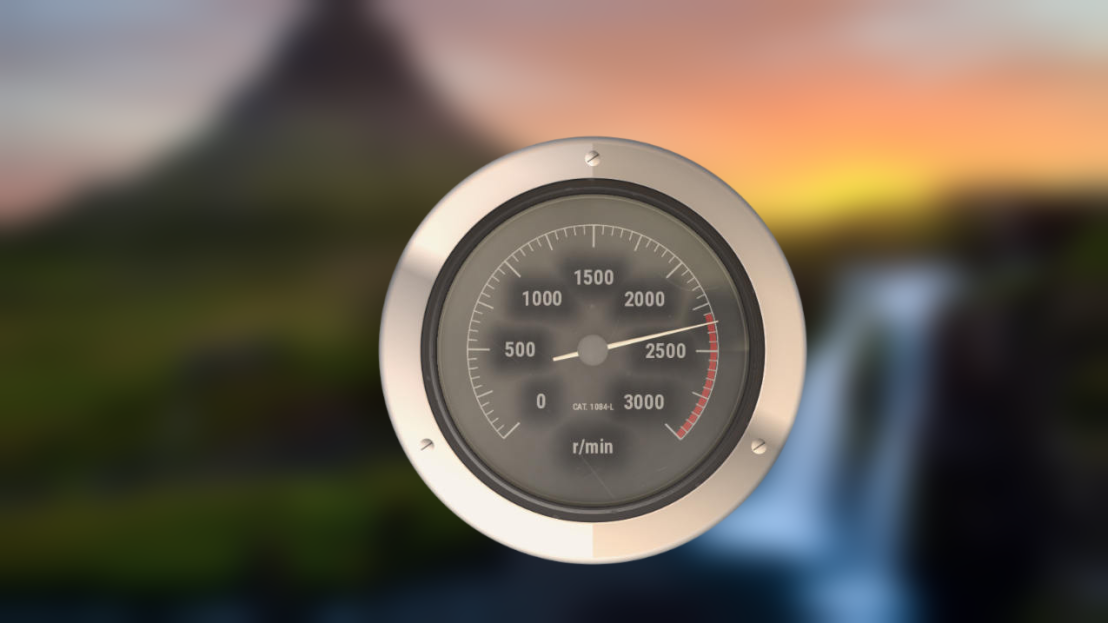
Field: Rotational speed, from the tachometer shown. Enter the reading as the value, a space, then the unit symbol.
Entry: 2350 rpm
